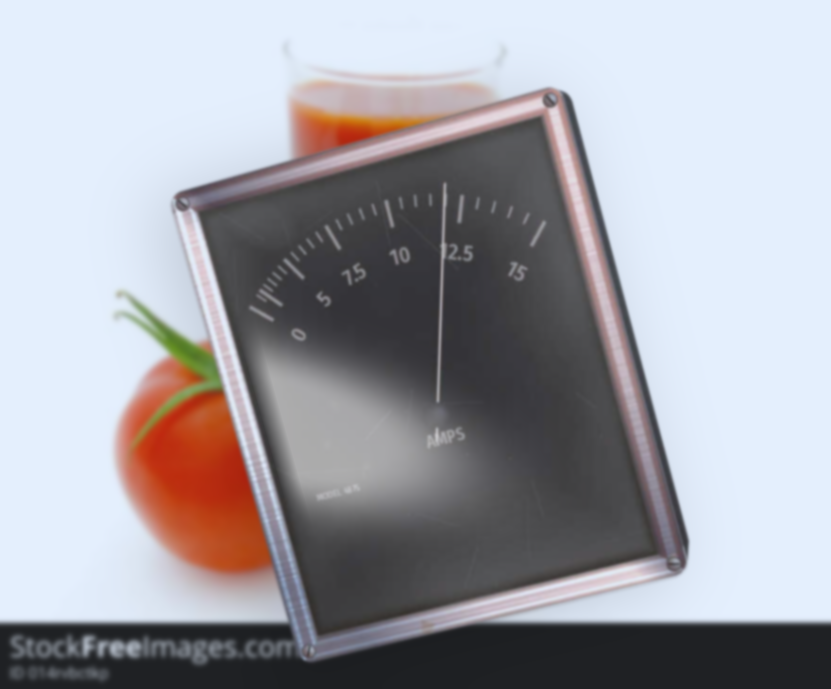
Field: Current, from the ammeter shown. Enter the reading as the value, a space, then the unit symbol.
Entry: 12 A
